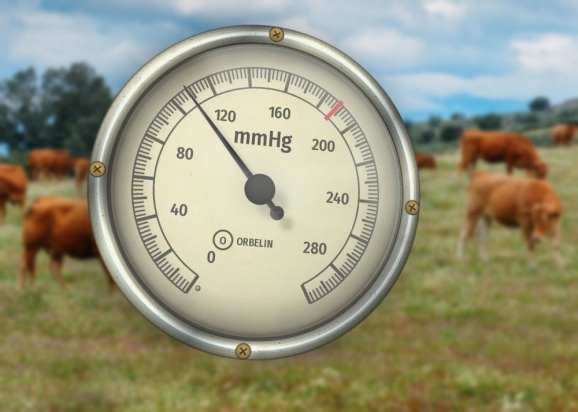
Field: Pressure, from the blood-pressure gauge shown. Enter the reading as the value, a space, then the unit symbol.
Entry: 108 mmHg
